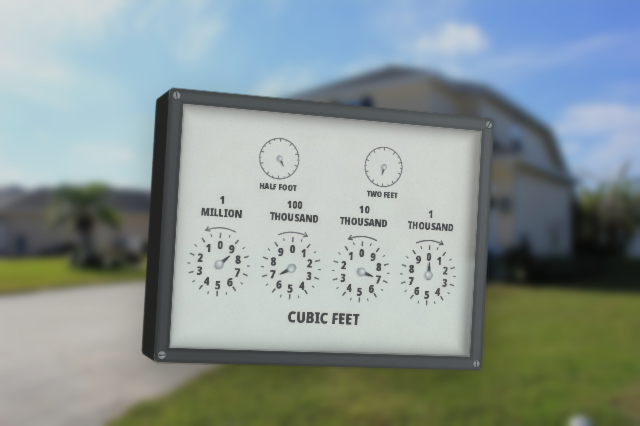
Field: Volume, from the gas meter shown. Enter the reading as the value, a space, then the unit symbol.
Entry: 867000 ft³
